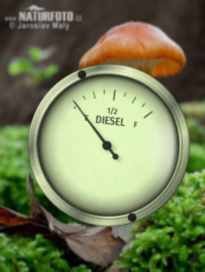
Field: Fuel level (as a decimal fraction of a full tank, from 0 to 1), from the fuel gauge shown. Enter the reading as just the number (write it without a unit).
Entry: 0
